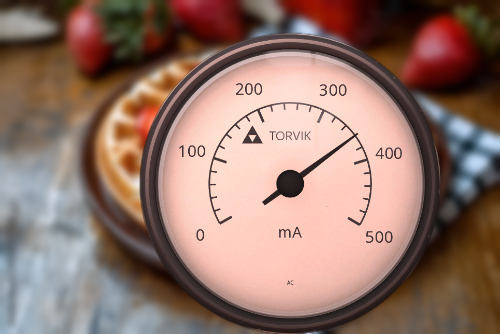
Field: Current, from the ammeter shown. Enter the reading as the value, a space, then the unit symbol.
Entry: 360 mA
